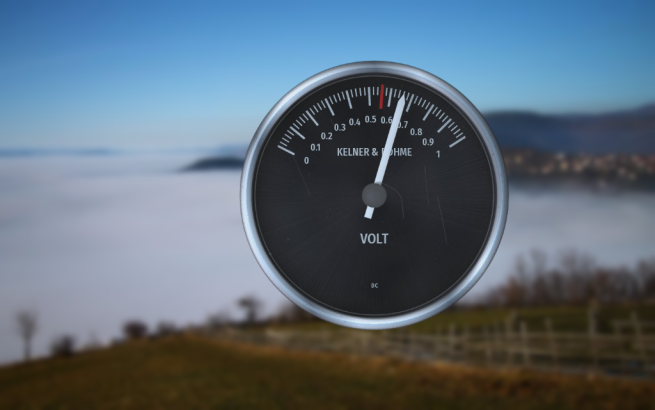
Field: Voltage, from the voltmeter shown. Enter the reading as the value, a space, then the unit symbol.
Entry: 0.66 V
